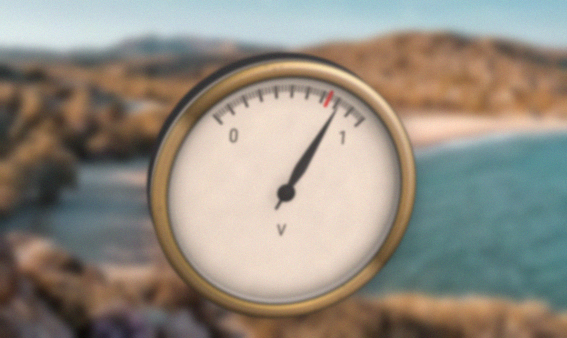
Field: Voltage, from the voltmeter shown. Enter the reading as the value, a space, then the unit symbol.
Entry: 0.8 V
